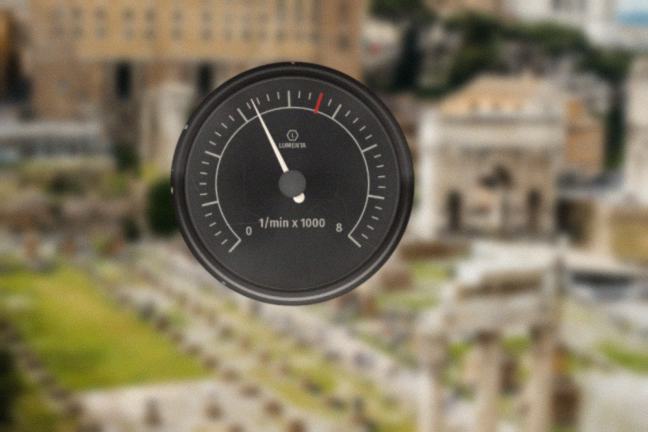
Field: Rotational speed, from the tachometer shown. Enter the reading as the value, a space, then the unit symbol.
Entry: 3300 rpm
